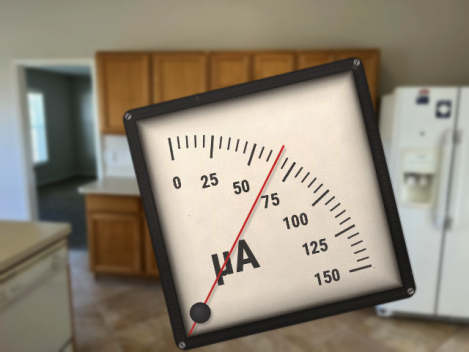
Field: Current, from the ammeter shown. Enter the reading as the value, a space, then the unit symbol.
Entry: 65 µA
